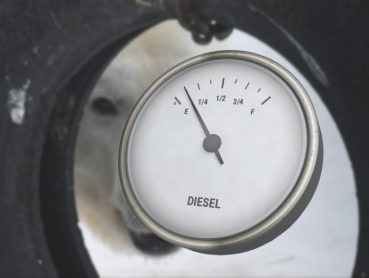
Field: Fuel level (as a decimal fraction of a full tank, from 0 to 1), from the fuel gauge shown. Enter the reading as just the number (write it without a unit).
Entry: 0.125
